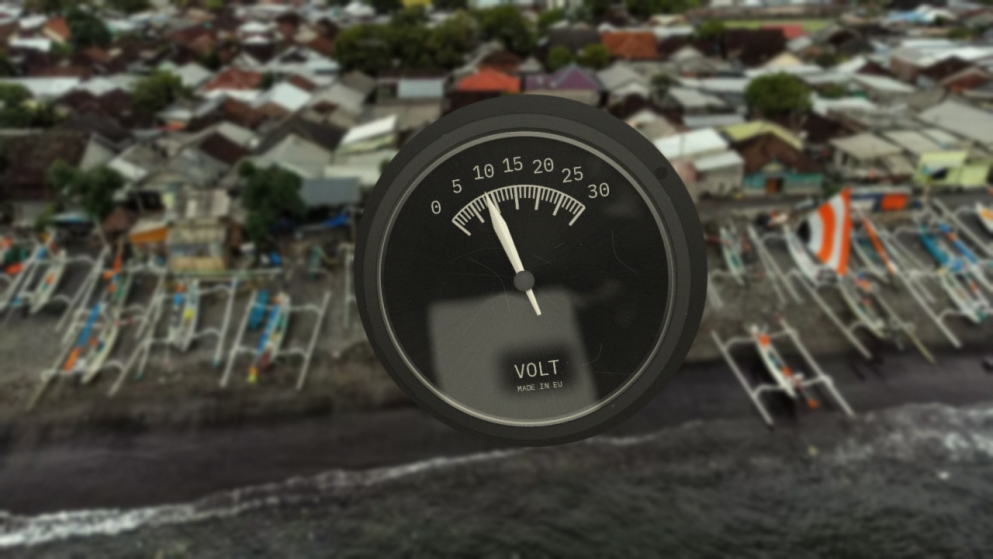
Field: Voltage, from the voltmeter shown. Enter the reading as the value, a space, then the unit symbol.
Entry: 9 V
